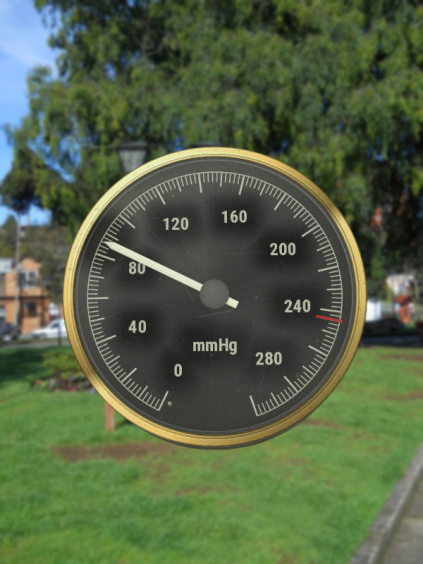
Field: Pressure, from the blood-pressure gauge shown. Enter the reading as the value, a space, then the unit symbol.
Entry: 86 mmHg
